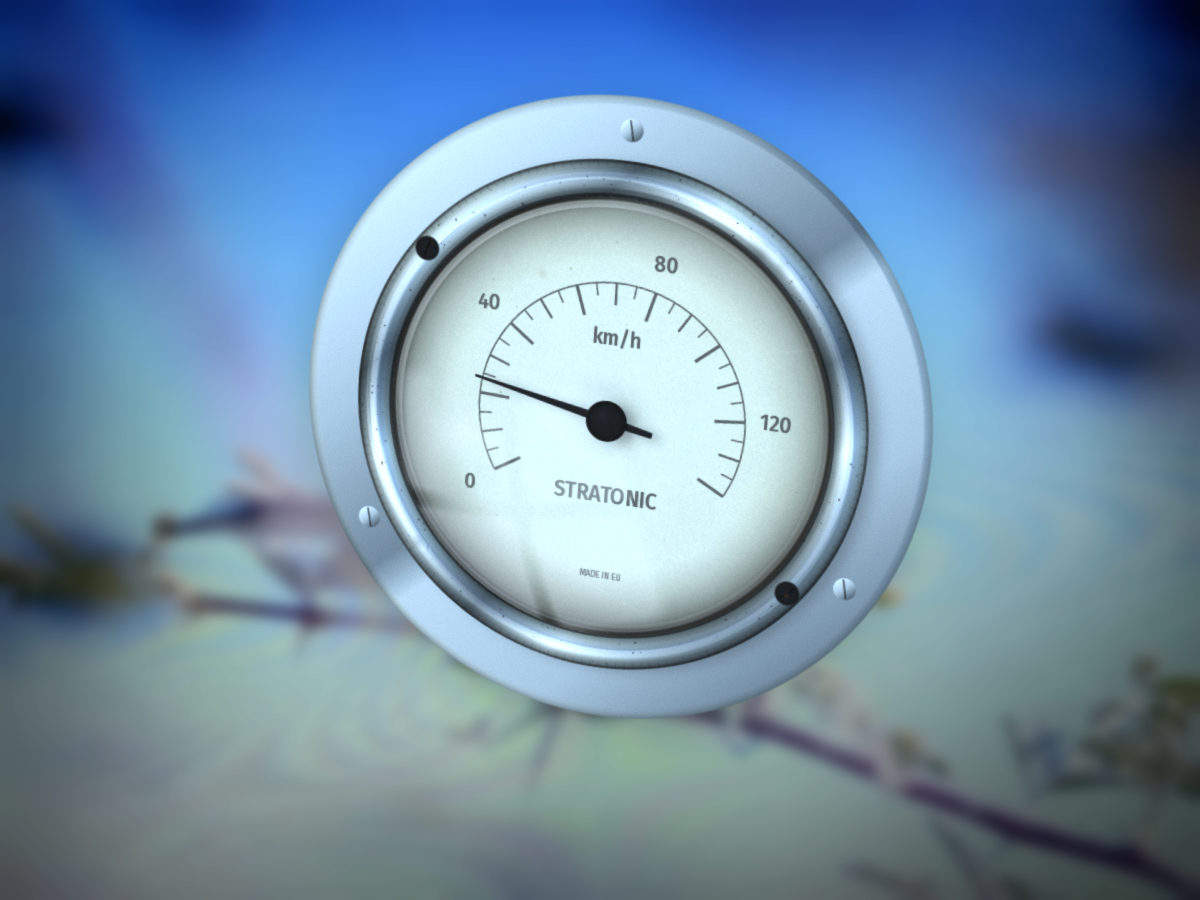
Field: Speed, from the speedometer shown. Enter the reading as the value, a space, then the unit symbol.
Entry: 25 km/h
